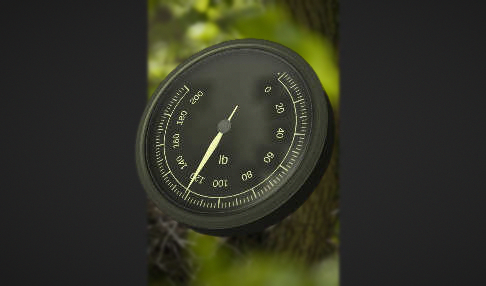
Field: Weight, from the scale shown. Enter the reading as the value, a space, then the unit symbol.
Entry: 120 lb
